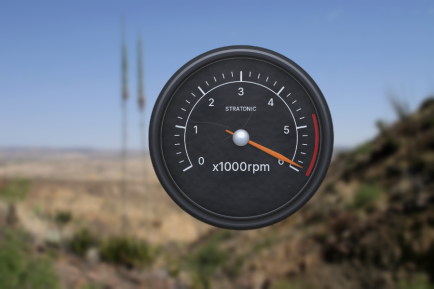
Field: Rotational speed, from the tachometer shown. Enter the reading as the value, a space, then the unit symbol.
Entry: 5900 rpm
